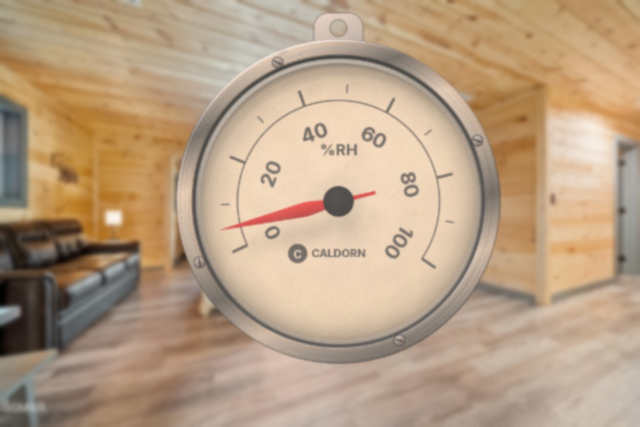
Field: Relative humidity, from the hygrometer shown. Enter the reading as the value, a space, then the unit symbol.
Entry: 5 %
